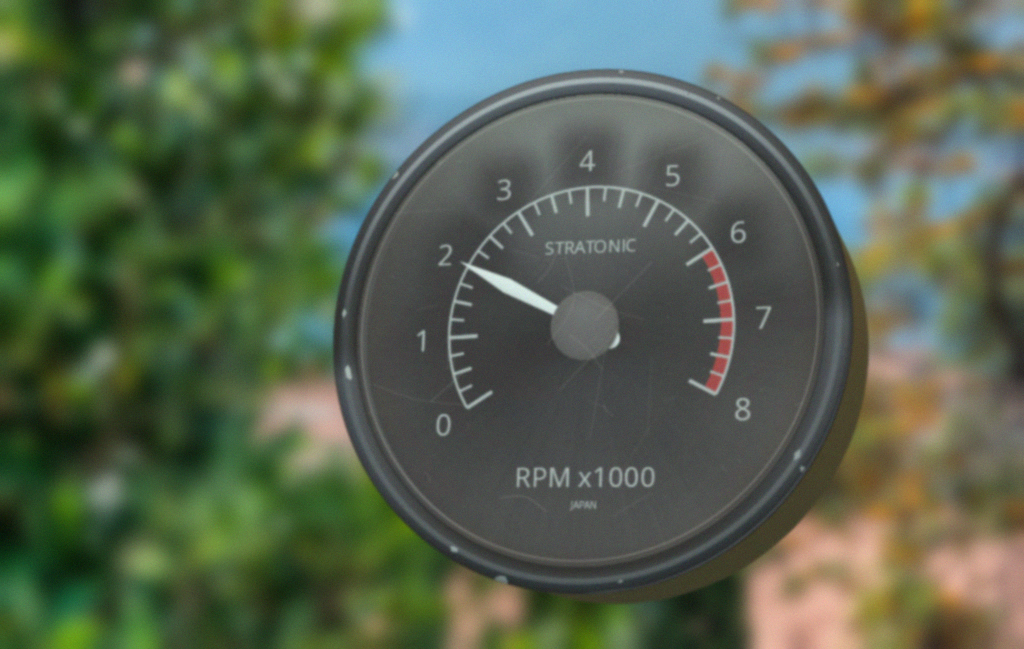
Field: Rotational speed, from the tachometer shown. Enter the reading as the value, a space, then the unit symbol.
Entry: 2000 rpm
